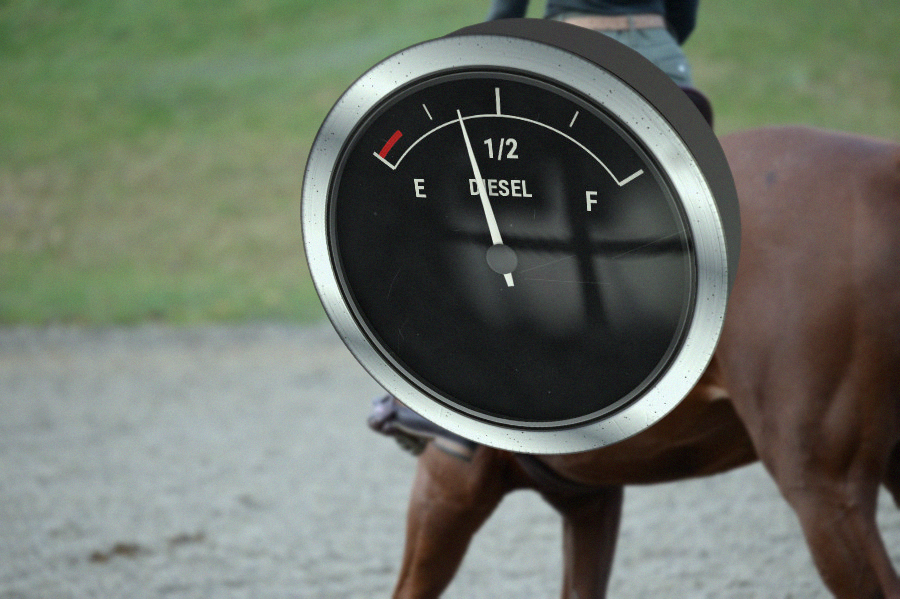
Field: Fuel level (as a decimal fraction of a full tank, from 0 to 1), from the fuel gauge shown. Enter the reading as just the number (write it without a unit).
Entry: 0.375
